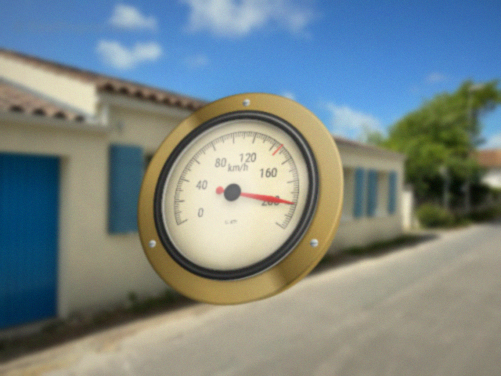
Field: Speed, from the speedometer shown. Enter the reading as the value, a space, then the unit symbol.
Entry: 200 km/h
